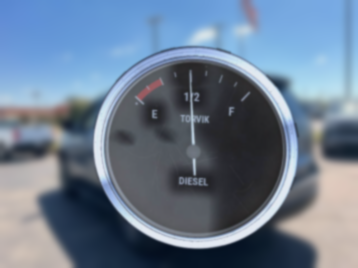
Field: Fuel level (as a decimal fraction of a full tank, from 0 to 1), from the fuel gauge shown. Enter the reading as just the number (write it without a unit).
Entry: 0.5
